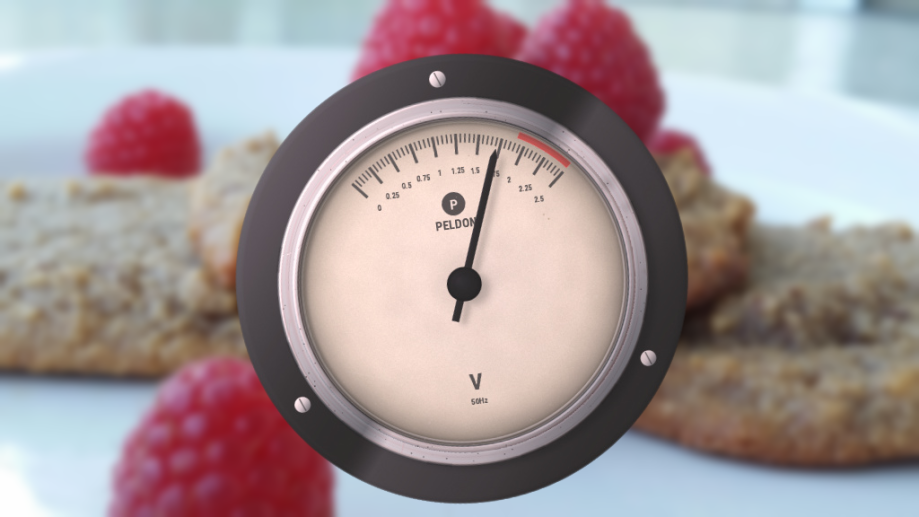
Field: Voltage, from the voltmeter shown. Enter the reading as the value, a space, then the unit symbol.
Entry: 1.7 V
